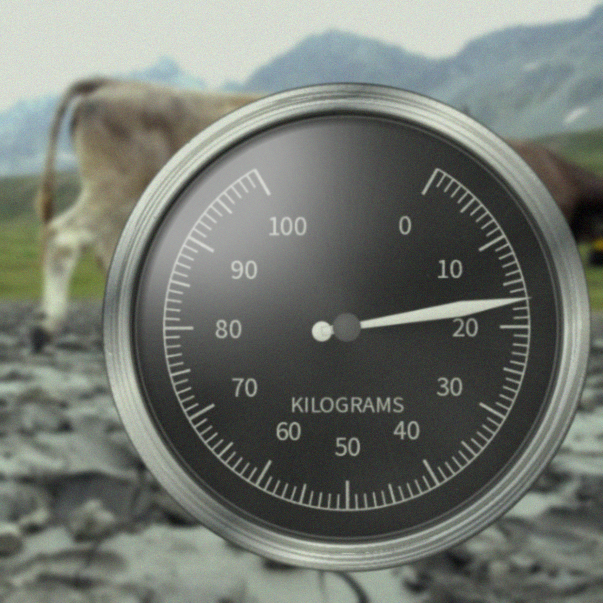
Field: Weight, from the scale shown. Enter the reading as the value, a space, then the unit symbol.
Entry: 17 kg
